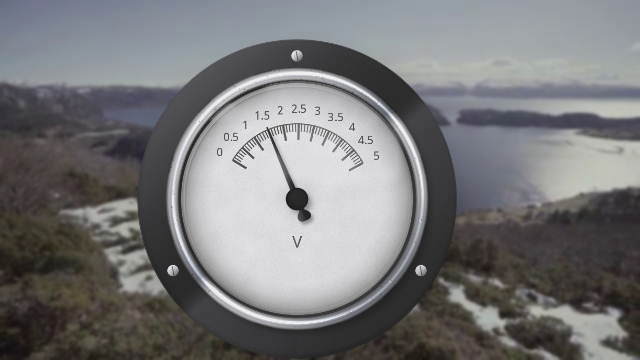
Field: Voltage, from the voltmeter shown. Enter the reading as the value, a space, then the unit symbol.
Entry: 1.5 V
